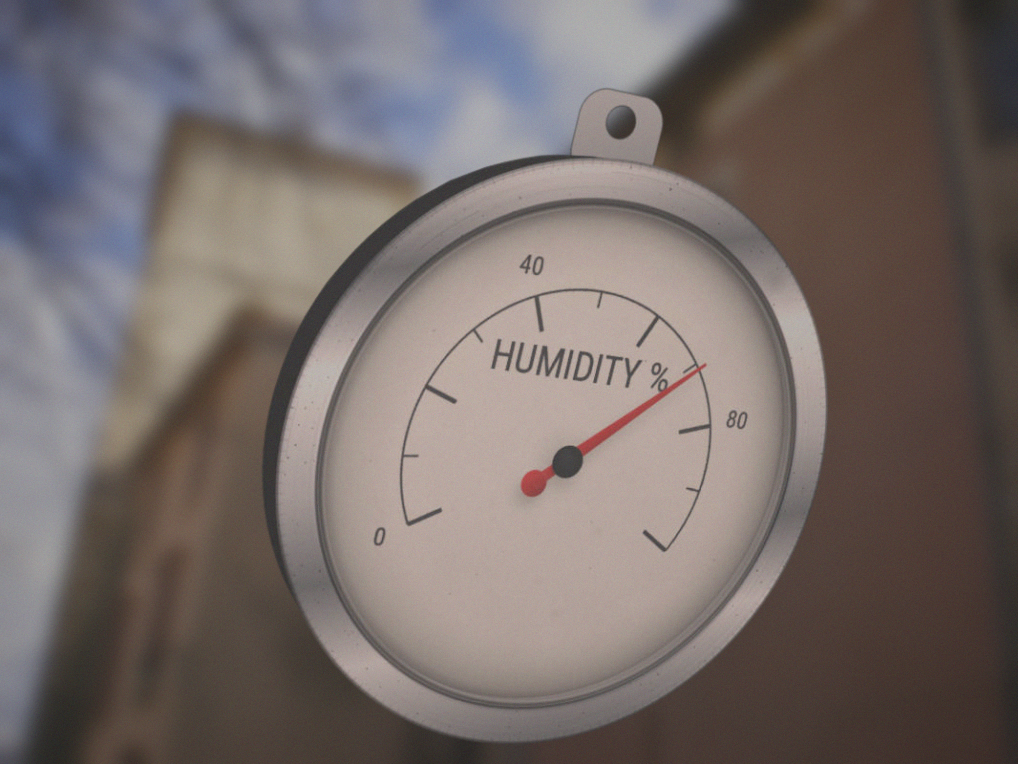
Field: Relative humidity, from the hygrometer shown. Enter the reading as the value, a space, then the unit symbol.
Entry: 70 %
